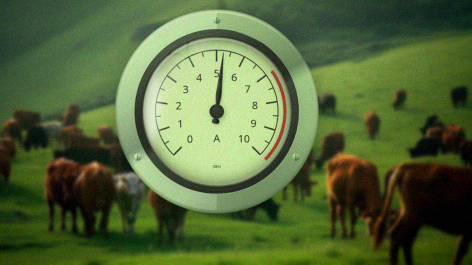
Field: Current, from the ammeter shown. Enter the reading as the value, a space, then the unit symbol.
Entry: 5.25 A
